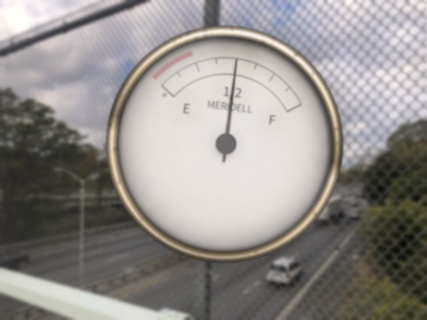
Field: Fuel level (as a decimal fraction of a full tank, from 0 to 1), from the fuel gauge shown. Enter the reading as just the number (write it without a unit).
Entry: 0.5
